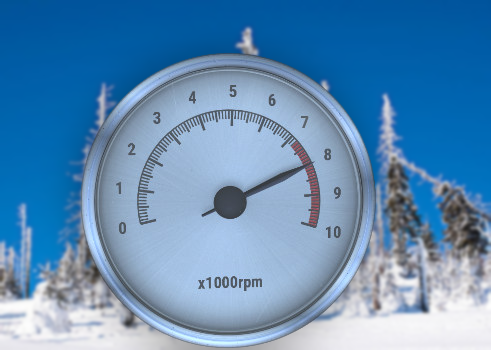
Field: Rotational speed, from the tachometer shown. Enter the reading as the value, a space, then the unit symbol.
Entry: 8000 rpm
